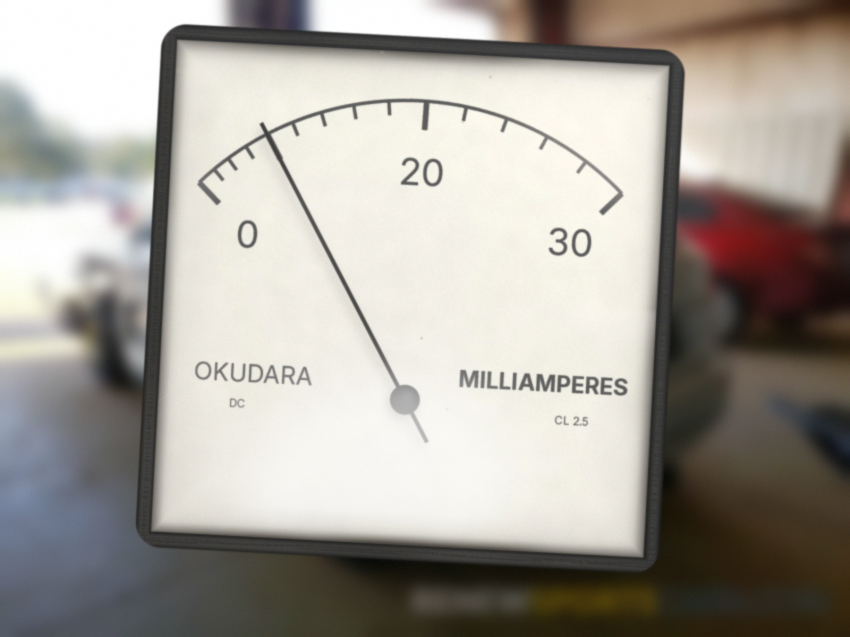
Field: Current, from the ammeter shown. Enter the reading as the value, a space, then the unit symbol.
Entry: 10 mA
